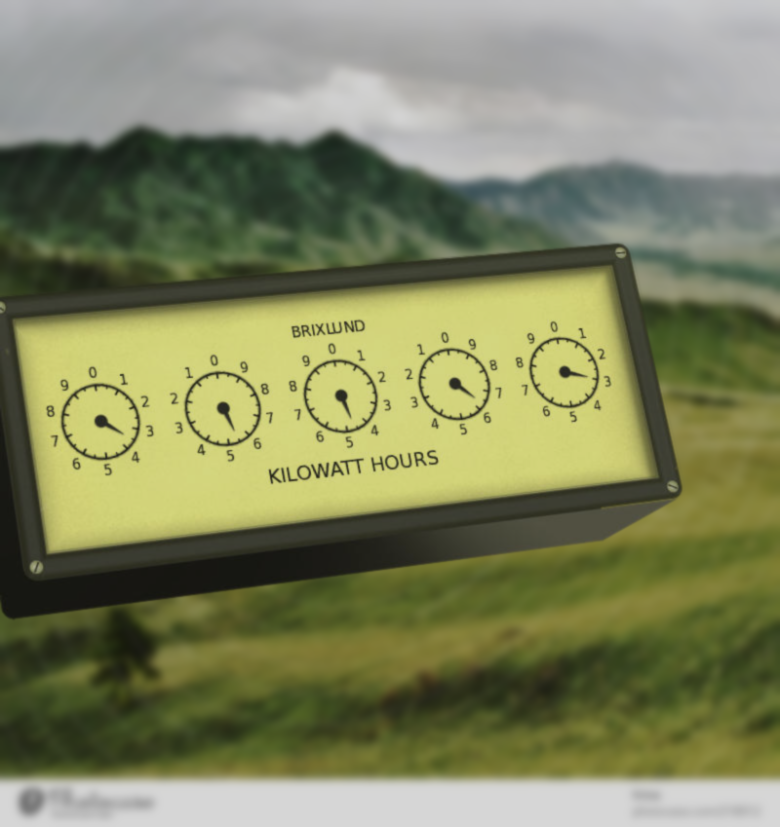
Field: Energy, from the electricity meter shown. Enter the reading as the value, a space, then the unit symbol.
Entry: 35463 kWh
